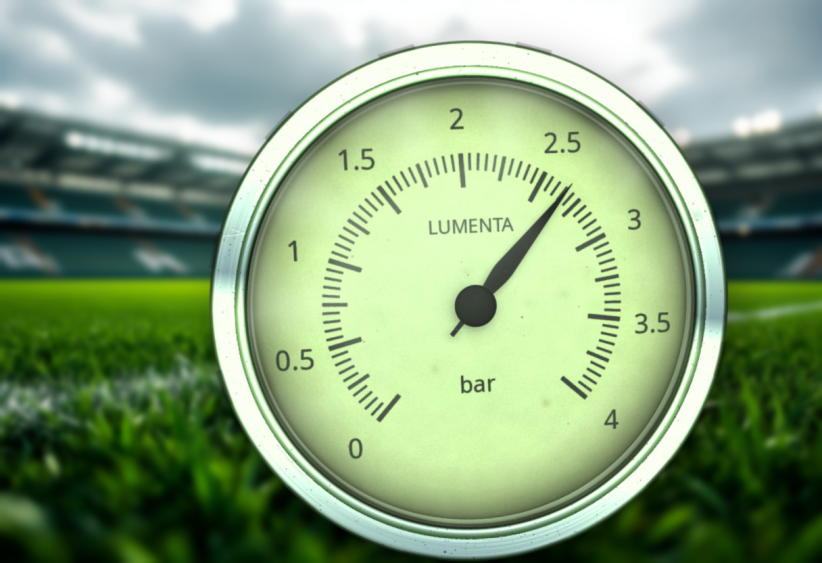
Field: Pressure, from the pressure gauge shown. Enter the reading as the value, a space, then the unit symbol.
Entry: 2.65 bar
